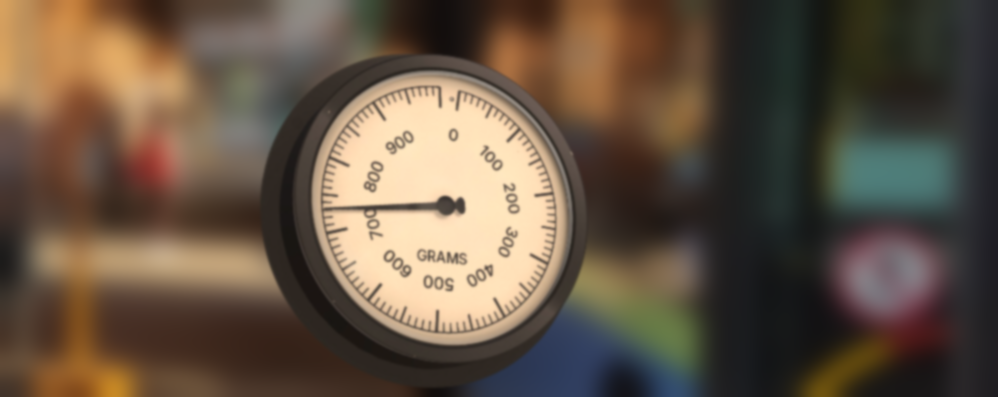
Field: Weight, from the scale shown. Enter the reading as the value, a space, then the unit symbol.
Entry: 730 g
